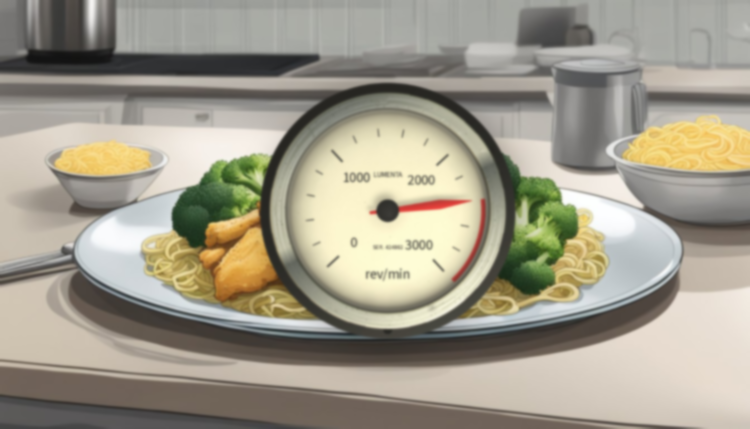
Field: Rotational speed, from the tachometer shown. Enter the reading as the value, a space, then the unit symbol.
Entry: 2400 rpm
